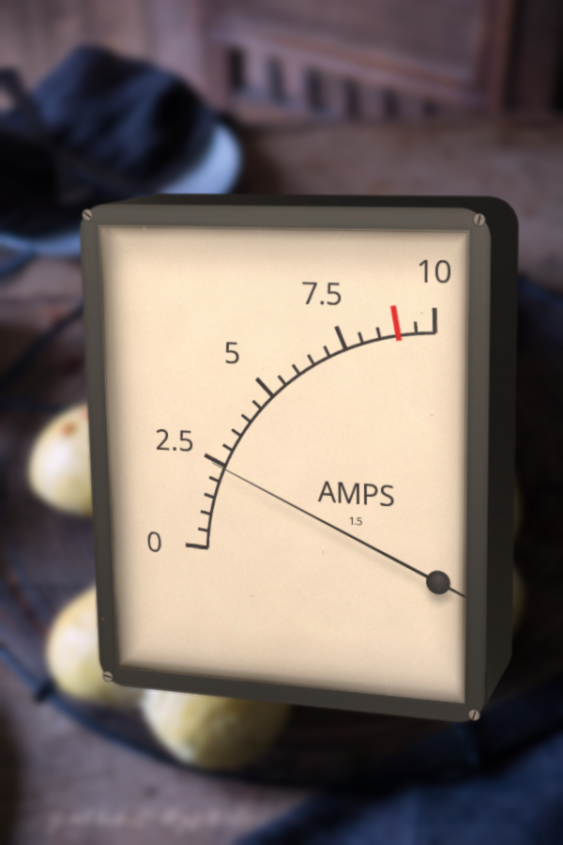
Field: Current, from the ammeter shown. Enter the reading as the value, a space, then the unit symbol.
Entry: 2.5 A
